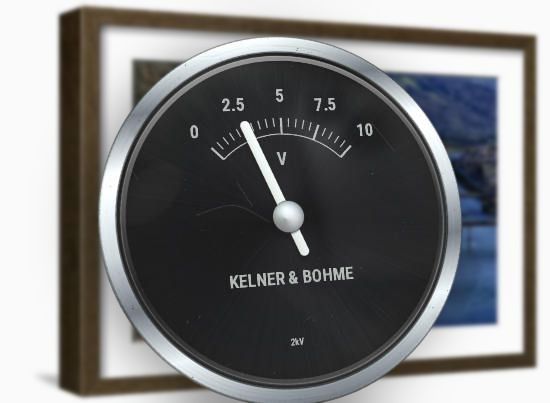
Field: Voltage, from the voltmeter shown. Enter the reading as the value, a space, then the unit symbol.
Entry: 2.5 V
